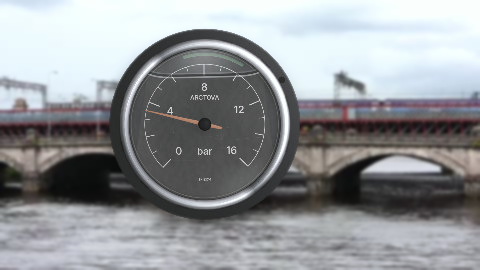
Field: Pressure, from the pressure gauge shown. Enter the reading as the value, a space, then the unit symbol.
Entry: 3.5 bar
